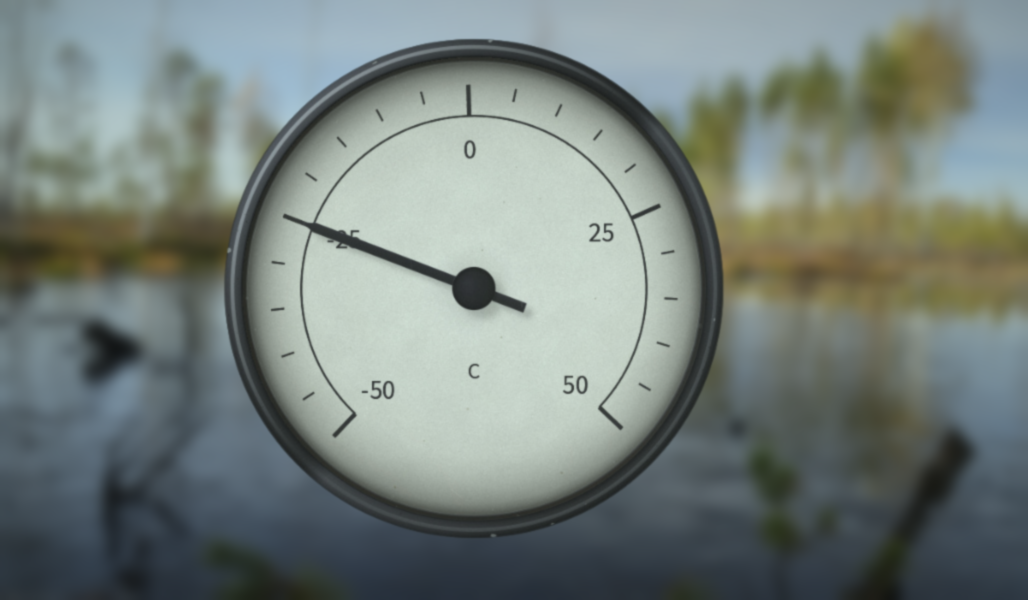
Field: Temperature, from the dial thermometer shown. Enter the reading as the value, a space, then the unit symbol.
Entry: -25 °C
